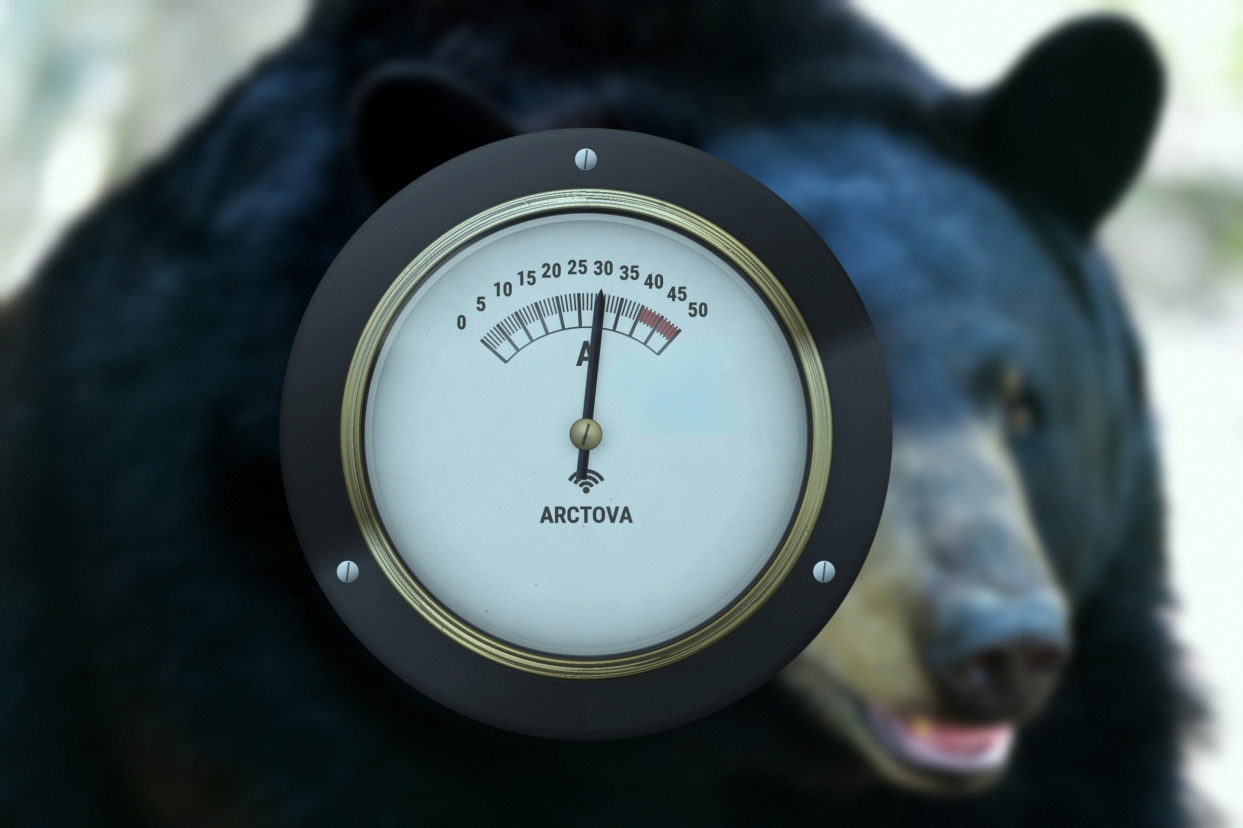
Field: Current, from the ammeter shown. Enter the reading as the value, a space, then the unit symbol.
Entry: 30 A
